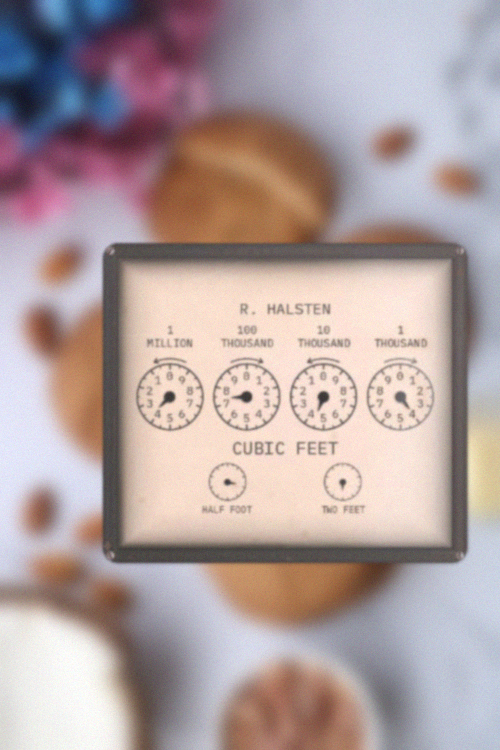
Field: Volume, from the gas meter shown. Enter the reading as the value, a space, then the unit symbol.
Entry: 374400 ft³
